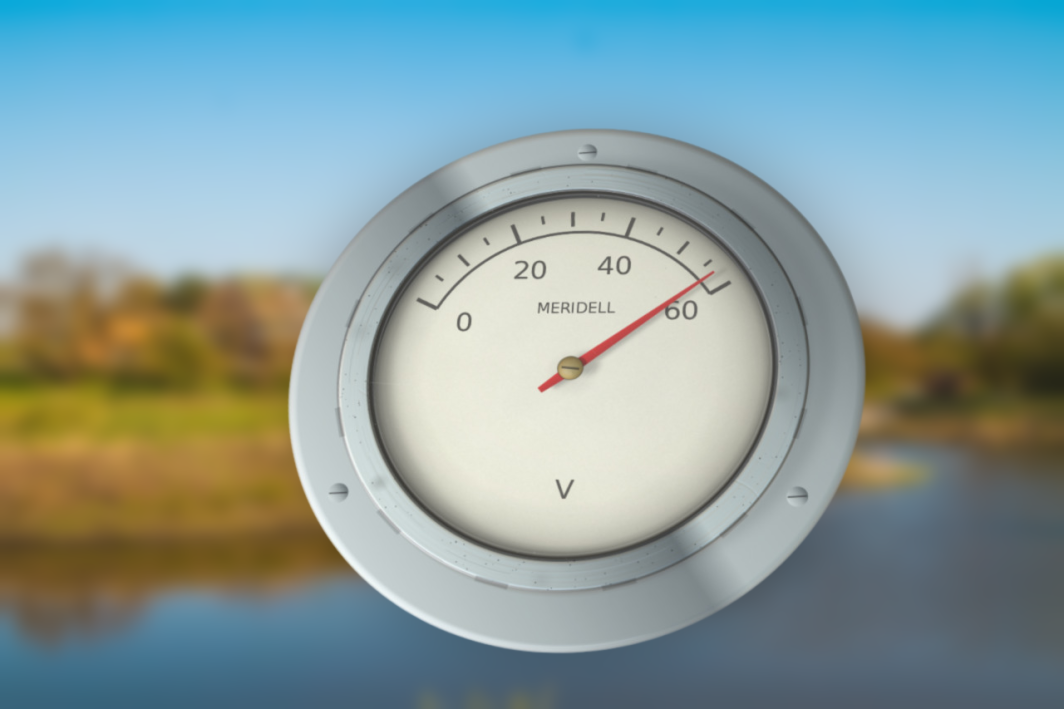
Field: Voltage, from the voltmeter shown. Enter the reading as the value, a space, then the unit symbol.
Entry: 57.5 V
